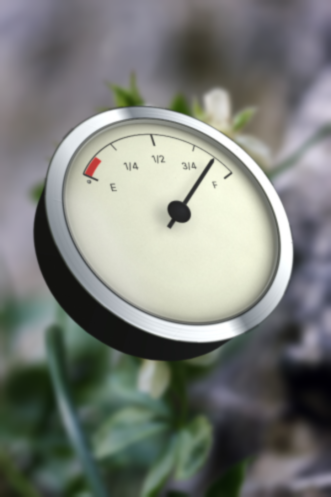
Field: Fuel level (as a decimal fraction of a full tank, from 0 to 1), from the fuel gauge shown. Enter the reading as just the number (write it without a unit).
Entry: 0.875
